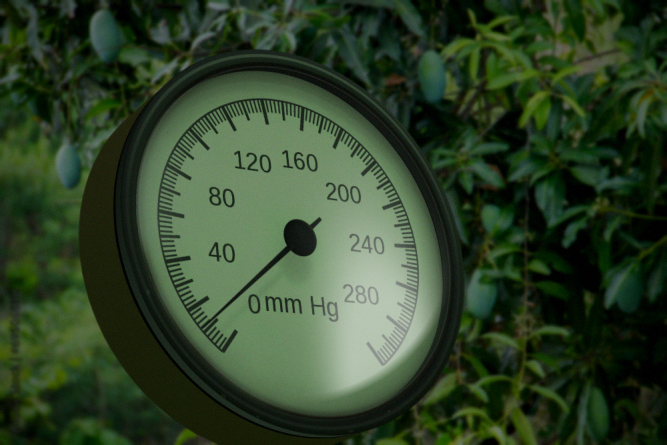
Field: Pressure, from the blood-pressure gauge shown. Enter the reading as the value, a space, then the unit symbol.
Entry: 12 mmHg
